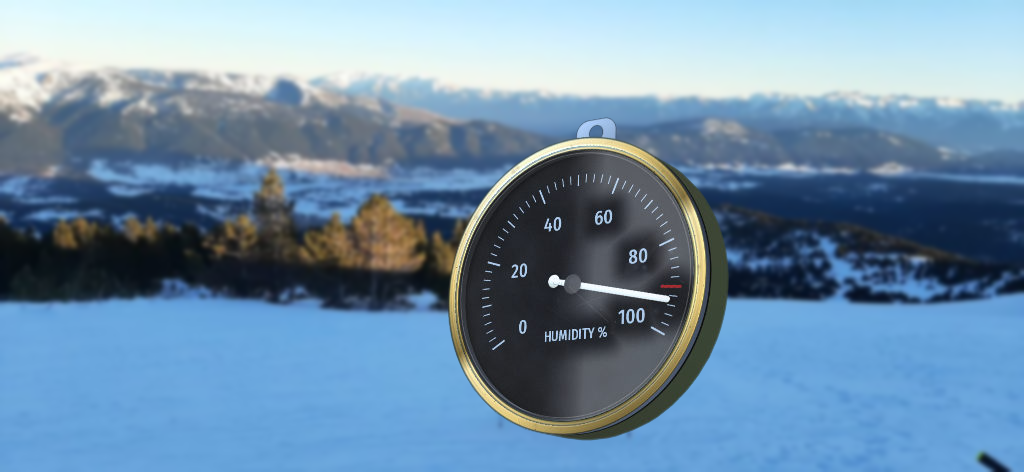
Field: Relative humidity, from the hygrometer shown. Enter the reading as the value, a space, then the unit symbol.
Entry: 93 %
